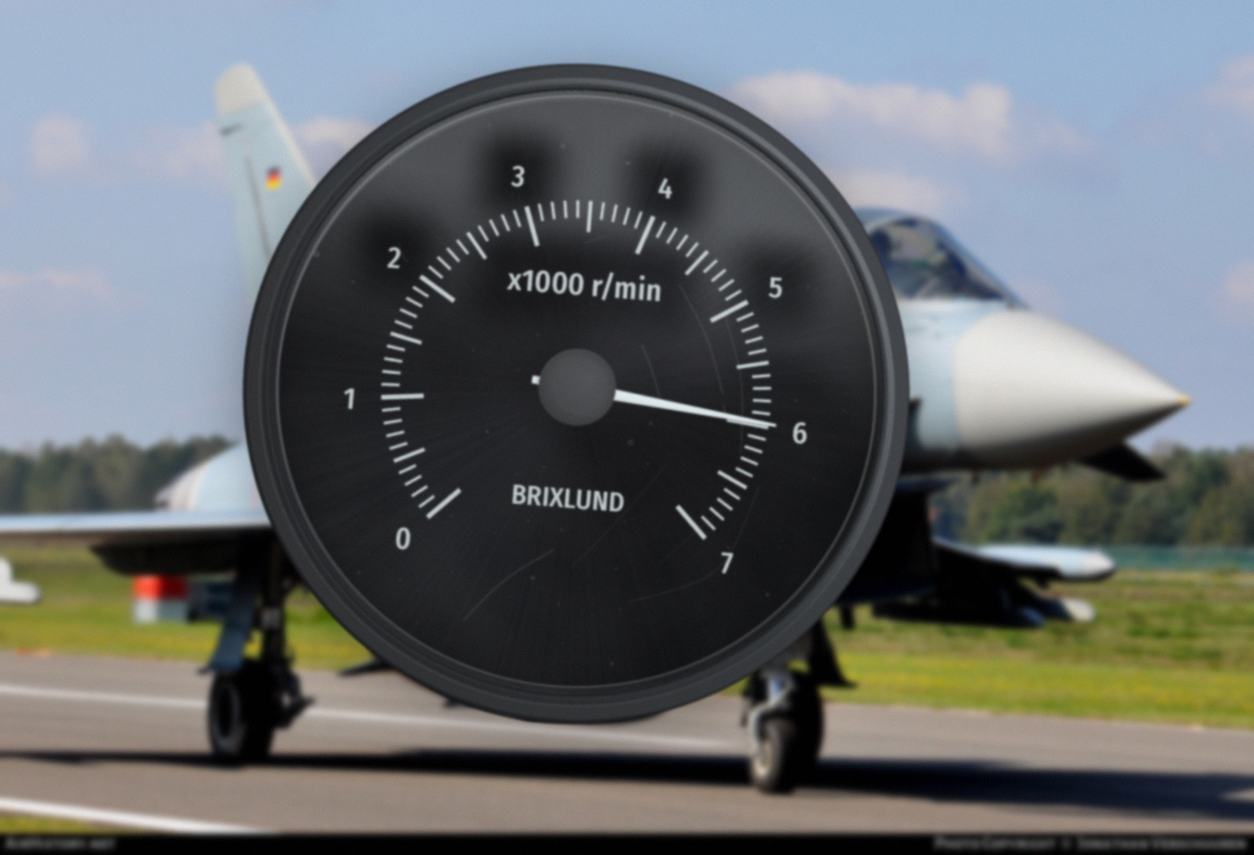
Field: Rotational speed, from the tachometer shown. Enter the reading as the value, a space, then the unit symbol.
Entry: 6000 rpm
